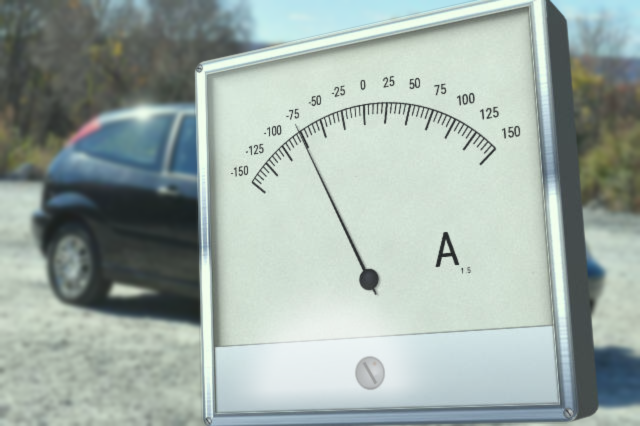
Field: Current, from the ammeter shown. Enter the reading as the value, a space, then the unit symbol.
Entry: -75 A
